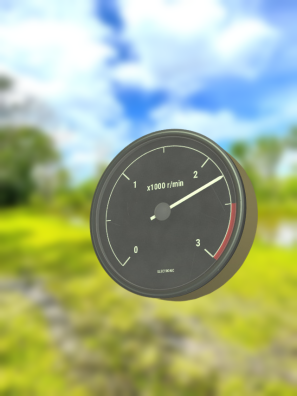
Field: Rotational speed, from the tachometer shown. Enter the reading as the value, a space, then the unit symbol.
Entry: 2250 rpm
